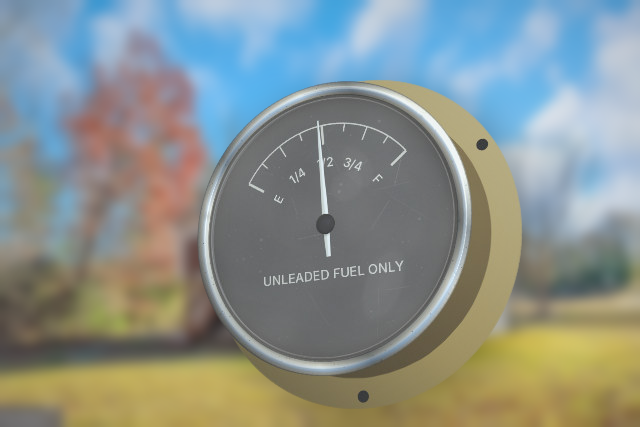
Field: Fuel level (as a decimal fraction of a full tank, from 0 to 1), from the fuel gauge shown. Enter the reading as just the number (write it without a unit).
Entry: 0.5
